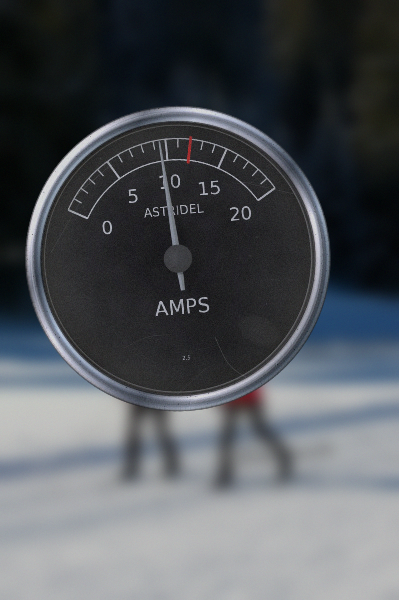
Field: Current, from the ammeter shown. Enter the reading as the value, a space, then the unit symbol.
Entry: 9.5 A
